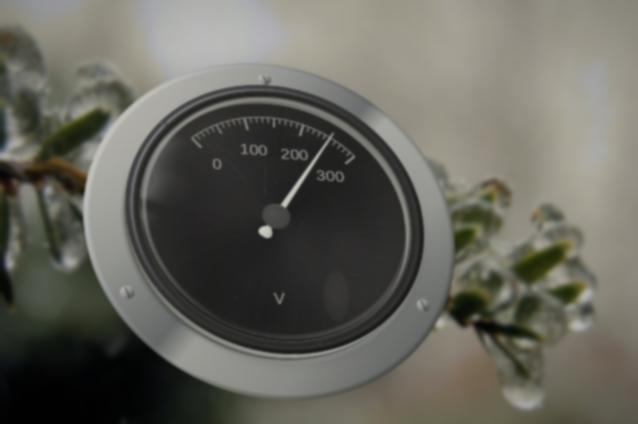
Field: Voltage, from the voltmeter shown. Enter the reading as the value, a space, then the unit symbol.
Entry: 250 V
